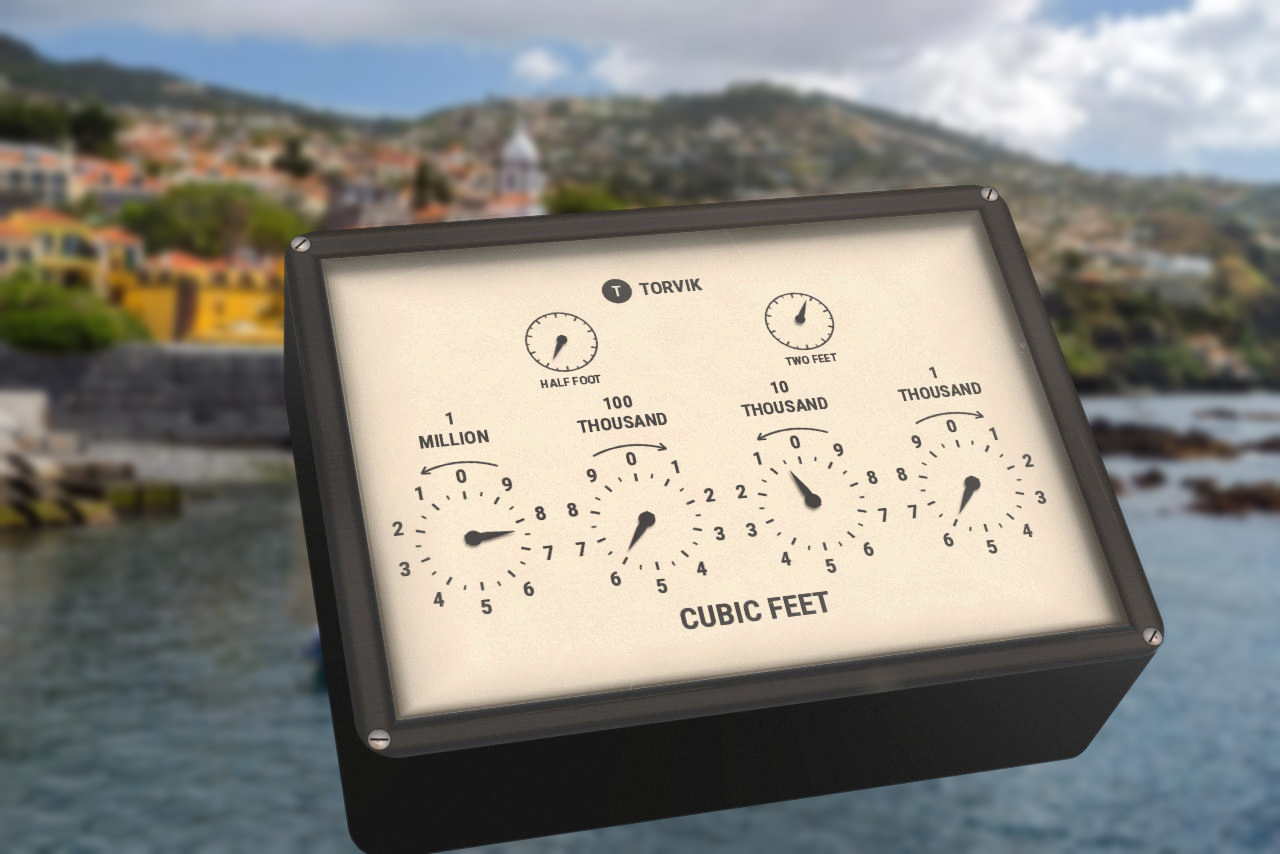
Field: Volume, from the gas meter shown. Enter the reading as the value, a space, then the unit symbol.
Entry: 760600 ft³
